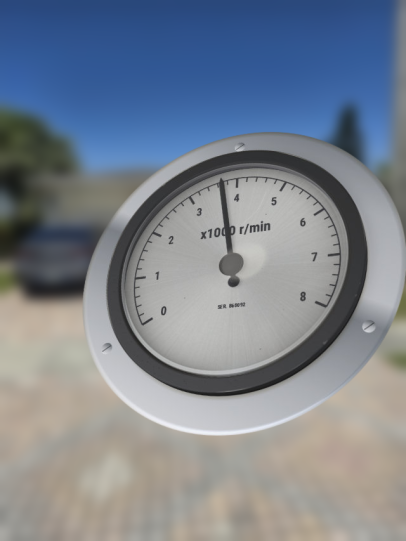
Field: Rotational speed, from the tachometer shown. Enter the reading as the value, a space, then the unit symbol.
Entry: 3700 rpm
